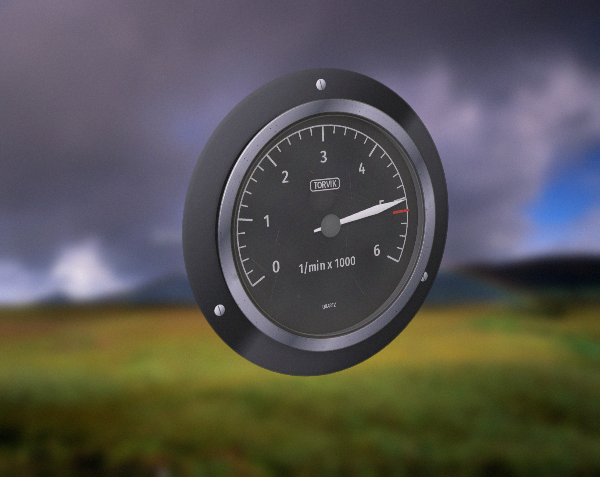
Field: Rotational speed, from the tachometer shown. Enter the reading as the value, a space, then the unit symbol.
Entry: 5000 rpm
